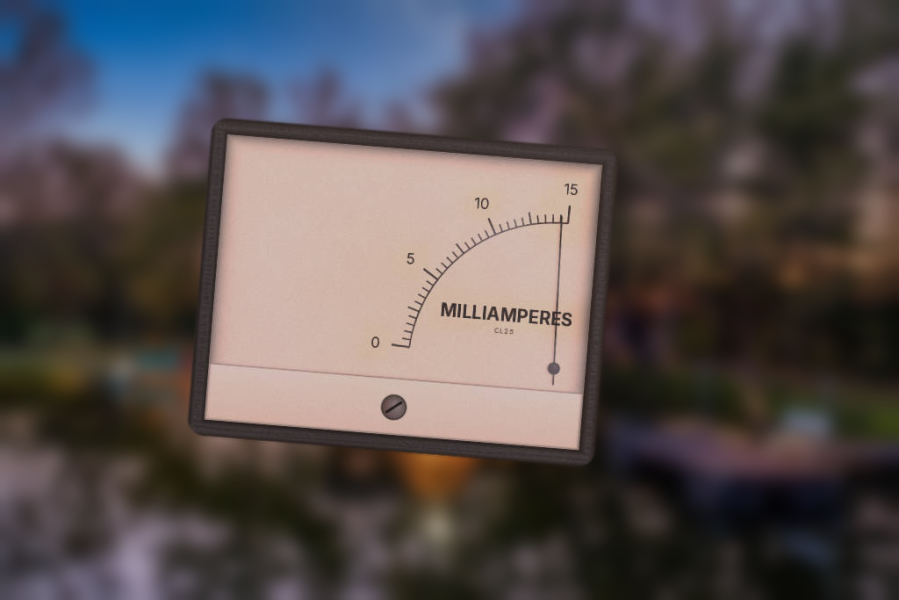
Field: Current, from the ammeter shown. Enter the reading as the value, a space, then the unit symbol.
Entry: 14.5 mA
